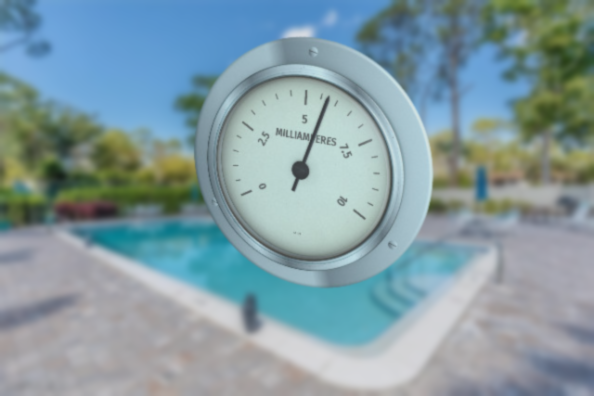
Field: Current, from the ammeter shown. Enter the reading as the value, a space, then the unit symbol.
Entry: 5.75 mA
